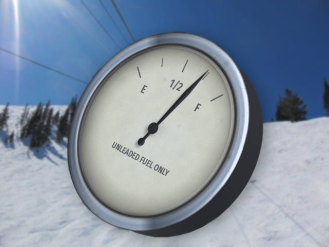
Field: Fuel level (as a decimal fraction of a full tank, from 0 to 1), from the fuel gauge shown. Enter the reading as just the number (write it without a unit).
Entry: 0.75
